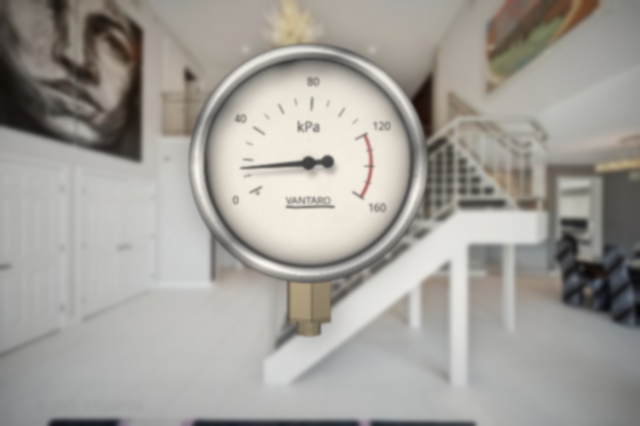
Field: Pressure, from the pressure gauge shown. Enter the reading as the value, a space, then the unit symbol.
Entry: 15 kPa
